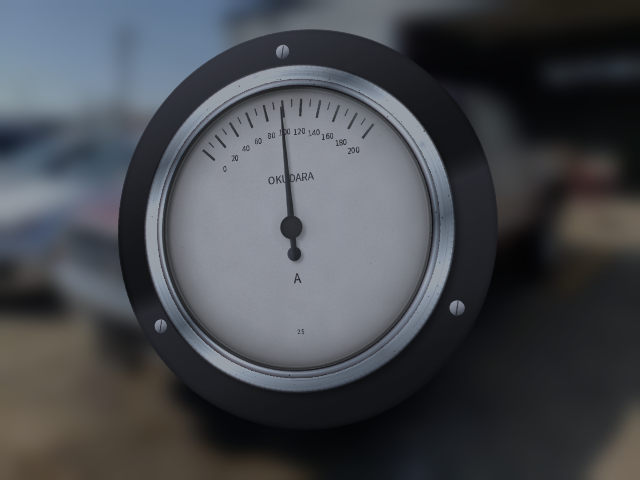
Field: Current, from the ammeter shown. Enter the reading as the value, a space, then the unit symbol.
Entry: 100 A
